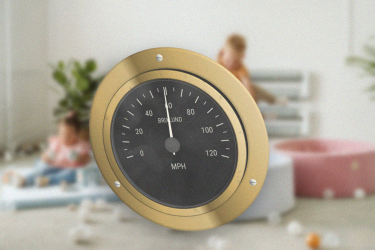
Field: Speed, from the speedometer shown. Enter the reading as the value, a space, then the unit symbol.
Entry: 60 mph
